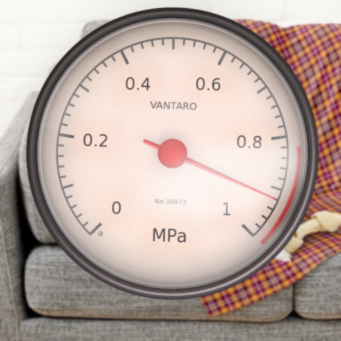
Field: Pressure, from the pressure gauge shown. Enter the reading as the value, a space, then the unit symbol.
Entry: 0.92 MPa
